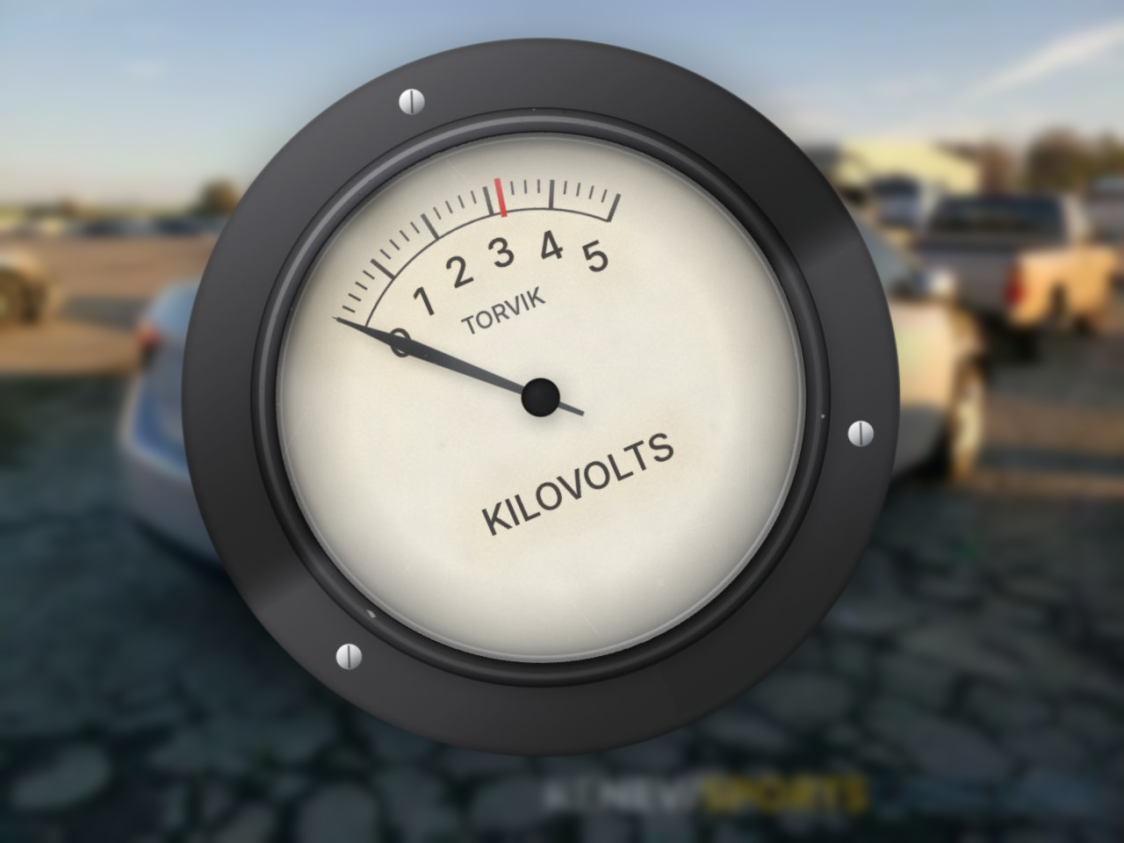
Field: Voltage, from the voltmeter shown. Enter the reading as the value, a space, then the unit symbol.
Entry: 0 kV
